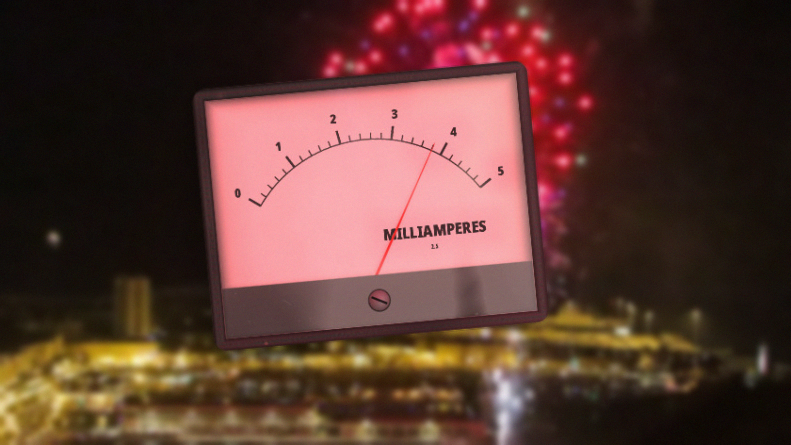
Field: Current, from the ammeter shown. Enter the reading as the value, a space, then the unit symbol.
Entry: 3.8 mA
